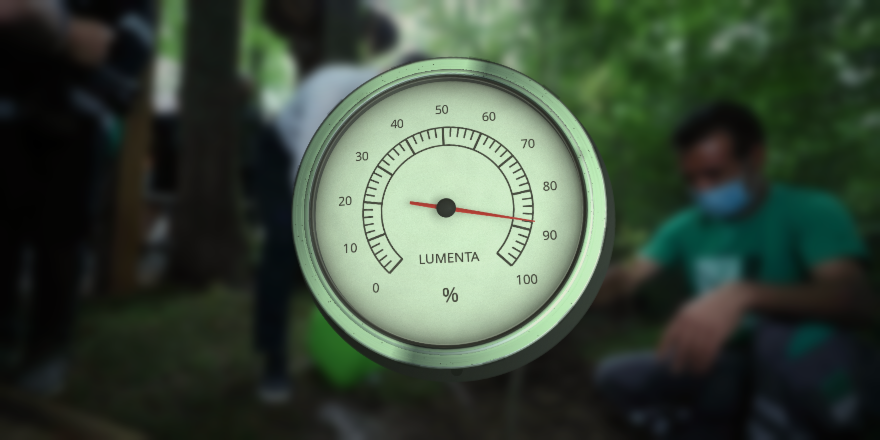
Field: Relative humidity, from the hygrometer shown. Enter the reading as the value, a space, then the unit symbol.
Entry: 88 %
